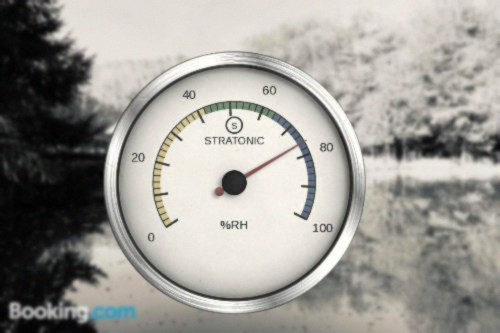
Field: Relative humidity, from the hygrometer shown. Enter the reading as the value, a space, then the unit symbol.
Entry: 76 %
